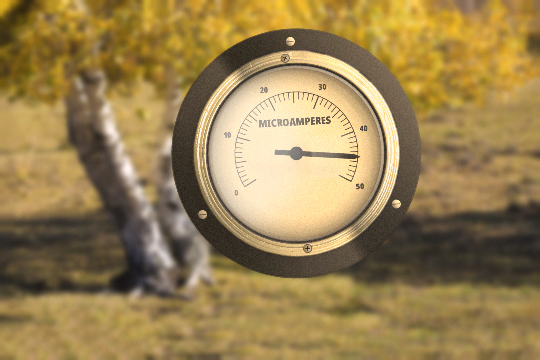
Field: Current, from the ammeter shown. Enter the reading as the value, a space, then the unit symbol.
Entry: 45 µA
